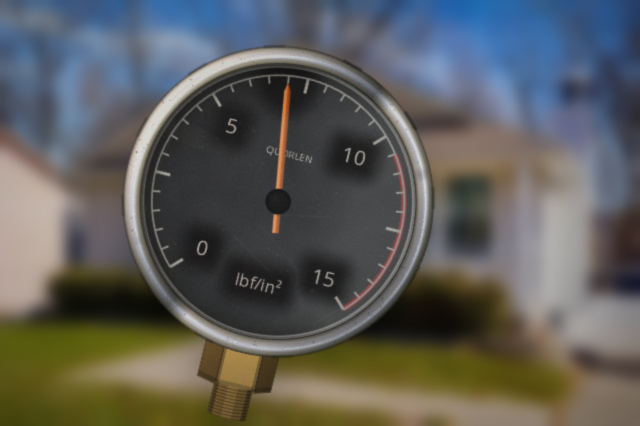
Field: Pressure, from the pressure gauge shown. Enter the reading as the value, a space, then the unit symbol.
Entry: 7 psi
